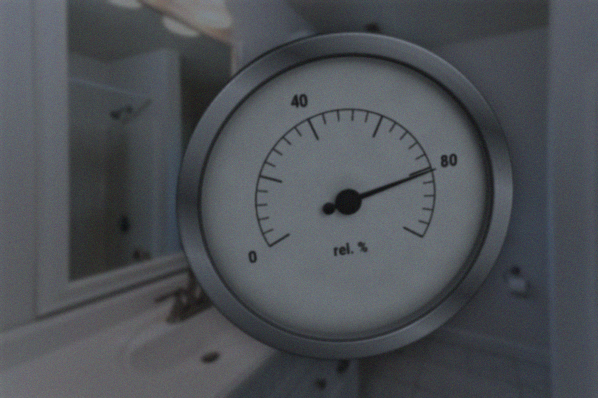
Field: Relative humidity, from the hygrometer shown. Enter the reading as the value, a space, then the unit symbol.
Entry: 80 %
